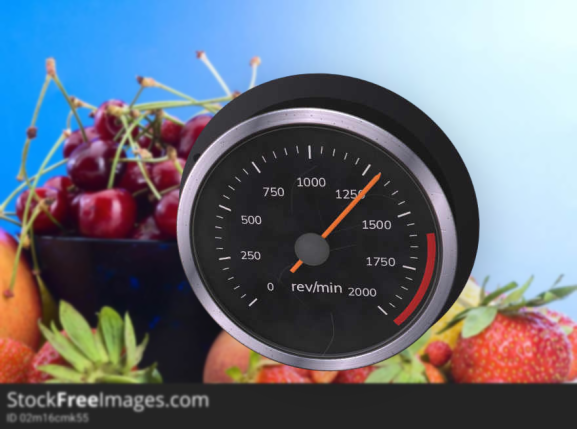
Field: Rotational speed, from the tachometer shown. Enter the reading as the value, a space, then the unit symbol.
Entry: 1300 rpm
